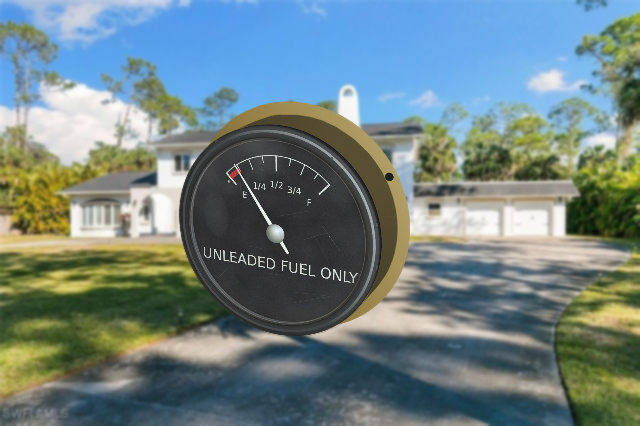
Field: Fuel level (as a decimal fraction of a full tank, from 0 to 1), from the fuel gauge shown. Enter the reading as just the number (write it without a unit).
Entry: 0.125
